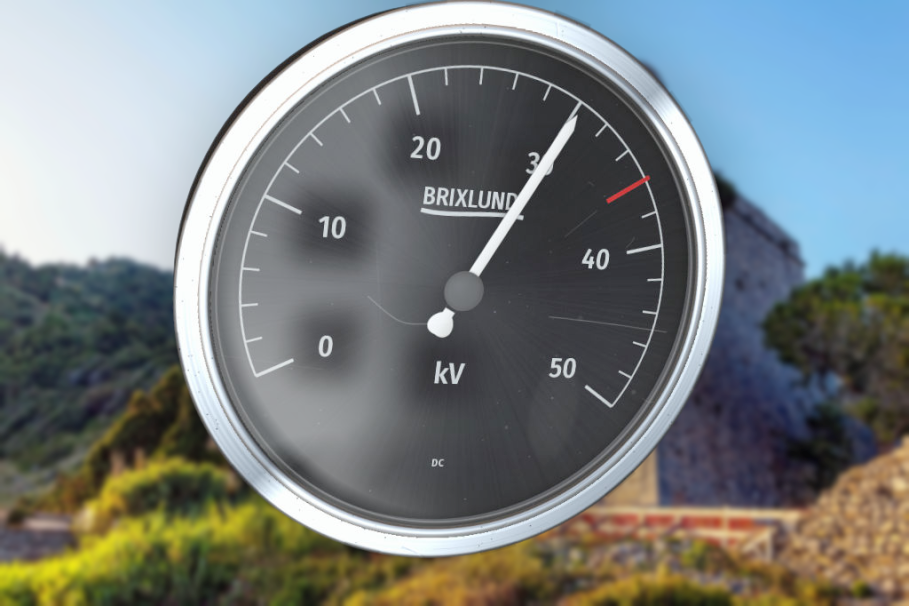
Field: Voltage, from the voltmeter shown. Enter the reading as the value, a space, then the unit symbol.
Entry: 30 kV
